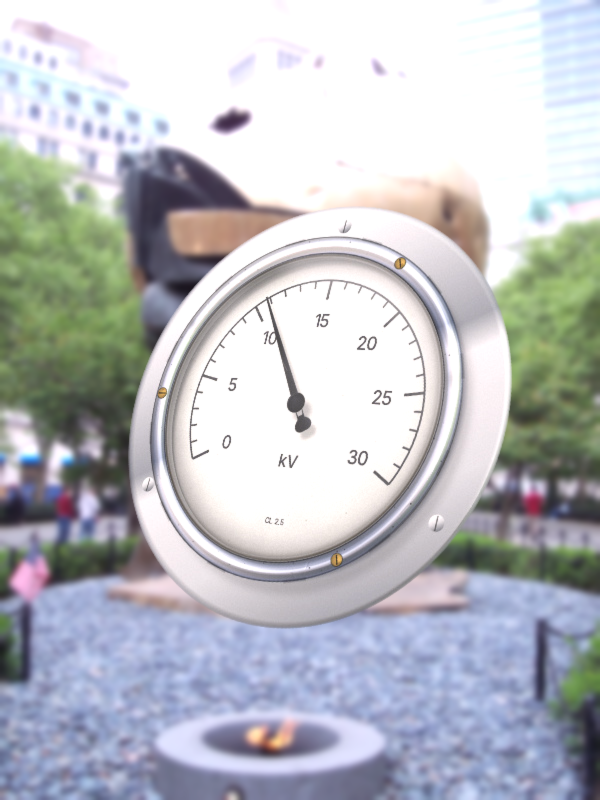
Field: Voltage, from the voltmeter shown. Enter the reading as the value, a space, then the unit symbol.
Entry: 11 kV
